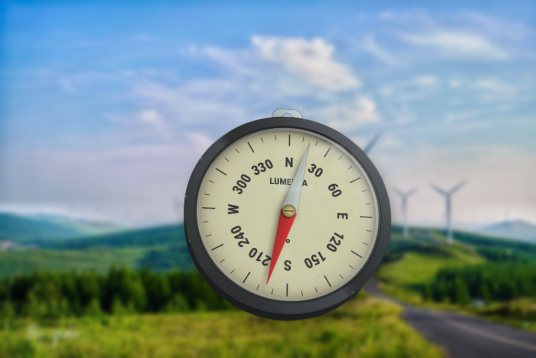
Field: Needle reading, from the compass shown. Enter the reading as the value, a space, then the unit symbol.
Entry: 195 °
